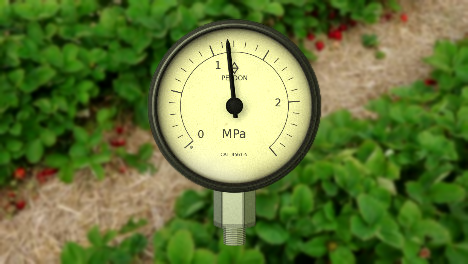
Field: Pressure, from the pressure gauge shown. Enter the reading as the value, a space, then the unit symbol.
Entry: 1.15 MPa
